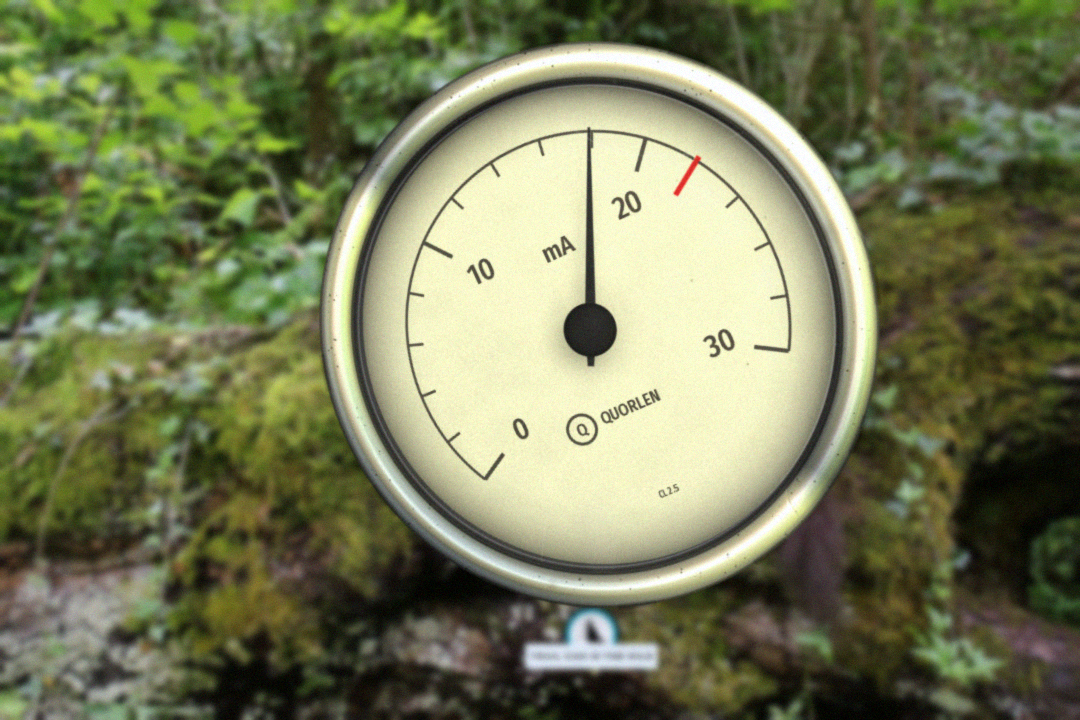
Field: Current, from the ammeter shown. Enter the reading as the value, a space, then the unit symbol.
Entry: 18 mA
